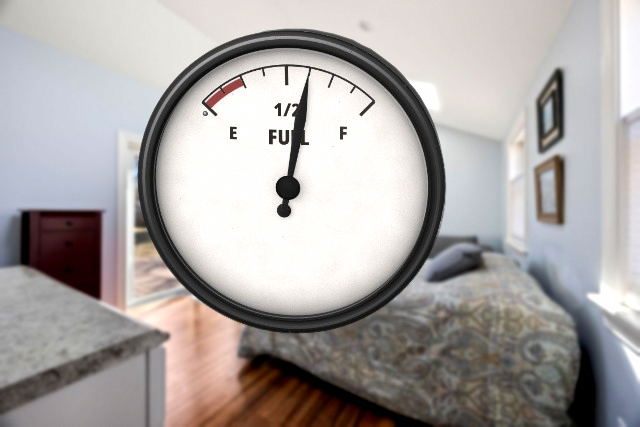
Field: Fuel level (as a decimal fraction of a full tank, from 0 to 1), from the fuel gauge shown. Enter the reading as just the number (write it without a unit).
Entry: 0.625
